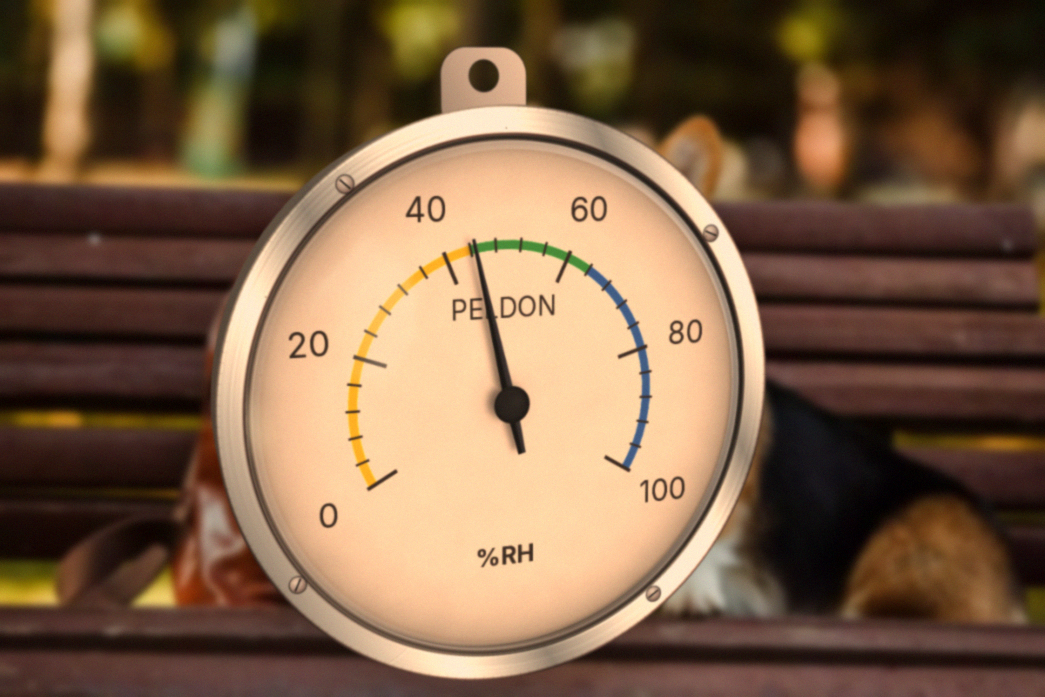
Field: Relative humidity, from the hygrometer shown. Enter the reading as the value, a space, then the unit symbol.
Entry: 44 %
